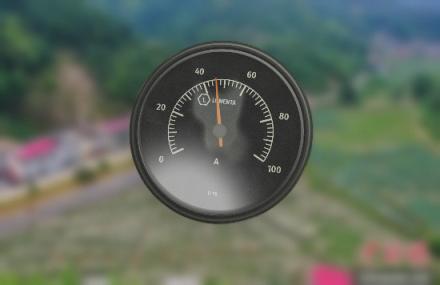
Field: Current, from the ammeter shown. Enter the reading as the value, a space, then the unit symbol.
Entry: 46 A
